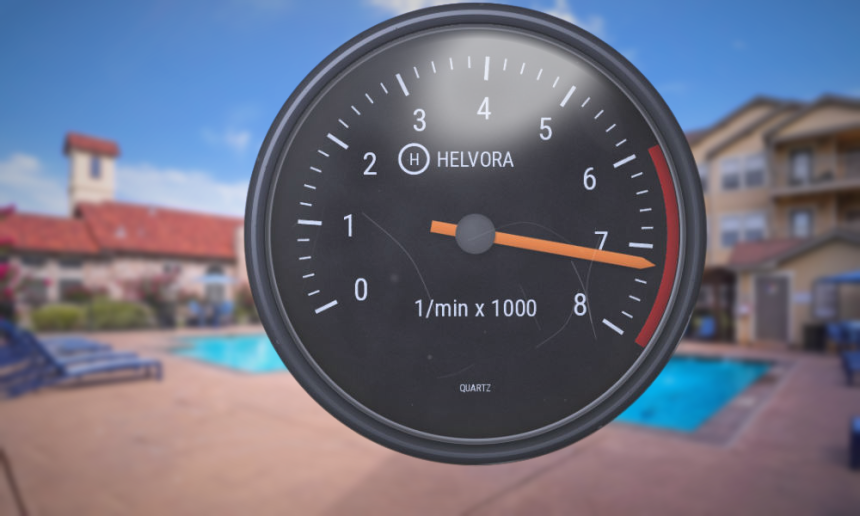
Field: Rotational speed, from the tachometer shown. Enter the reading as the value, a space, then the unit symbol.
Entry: 7200 rpm
